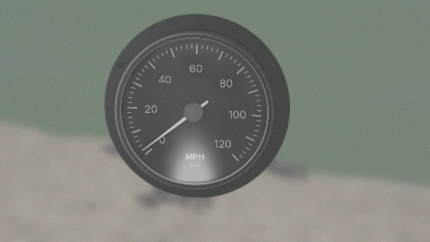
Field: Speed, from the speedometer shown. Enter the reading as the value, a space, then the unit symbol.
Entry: 2 mph
